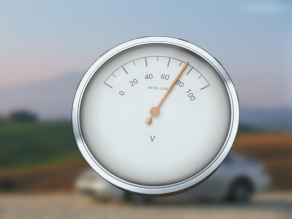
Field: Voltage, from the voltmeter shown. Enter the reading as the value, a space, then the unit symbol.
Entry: 75 V
